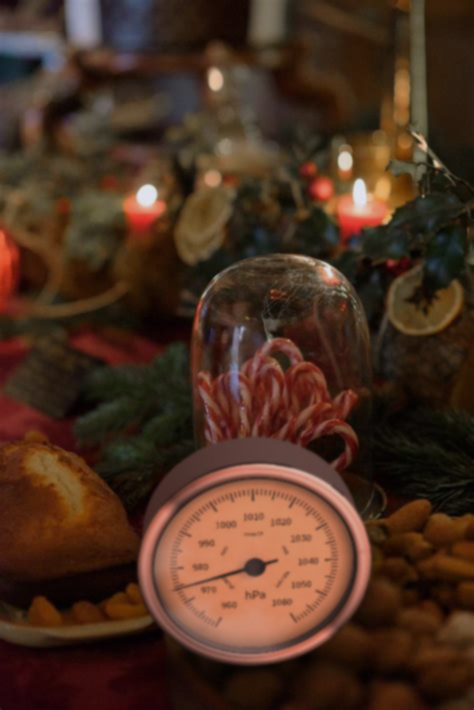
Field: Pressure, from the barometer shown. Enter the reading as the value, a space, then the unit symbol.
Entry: 975 hPa
